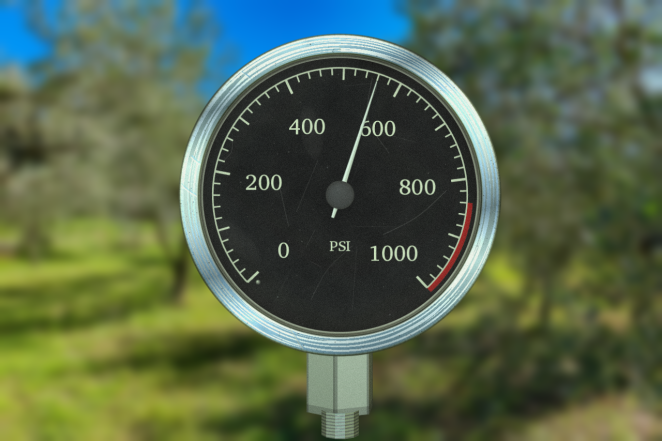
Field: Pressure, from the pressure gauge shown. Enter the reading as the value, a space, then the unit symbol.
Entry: 560 psi
